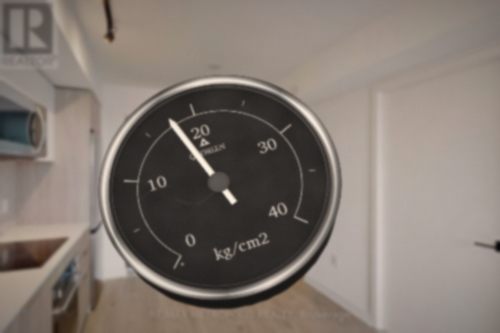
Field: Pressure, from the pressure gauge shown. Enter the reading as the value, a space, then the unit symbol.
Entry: 17.5 kg/cm²
